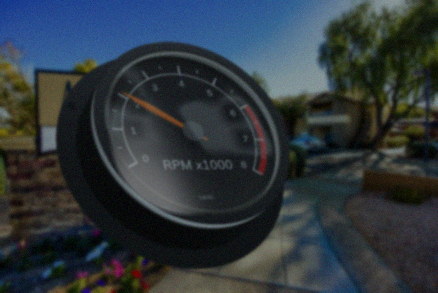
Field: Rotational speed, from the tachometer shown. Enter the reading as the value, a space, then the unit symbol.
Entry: 2000 rpm
